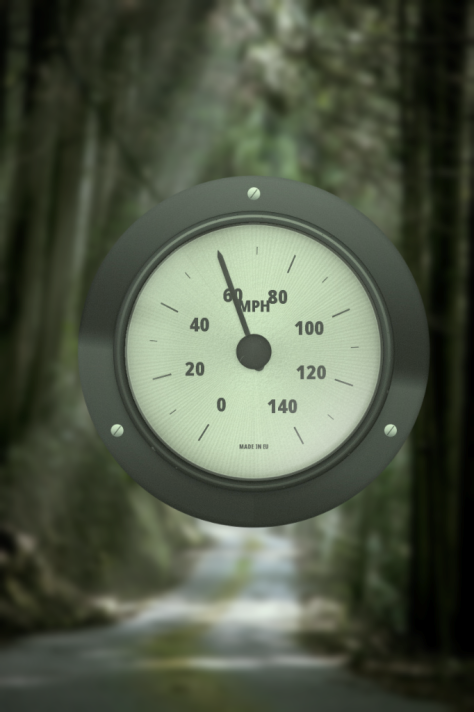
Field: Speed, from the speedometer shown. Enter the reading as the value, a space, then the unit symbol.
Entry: 60 mph
